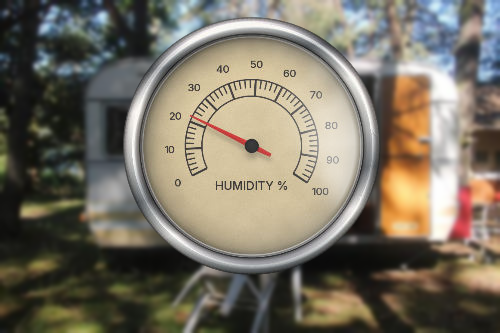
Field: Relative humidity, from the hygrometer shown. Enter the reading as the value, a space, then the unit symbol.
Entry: 22 %
